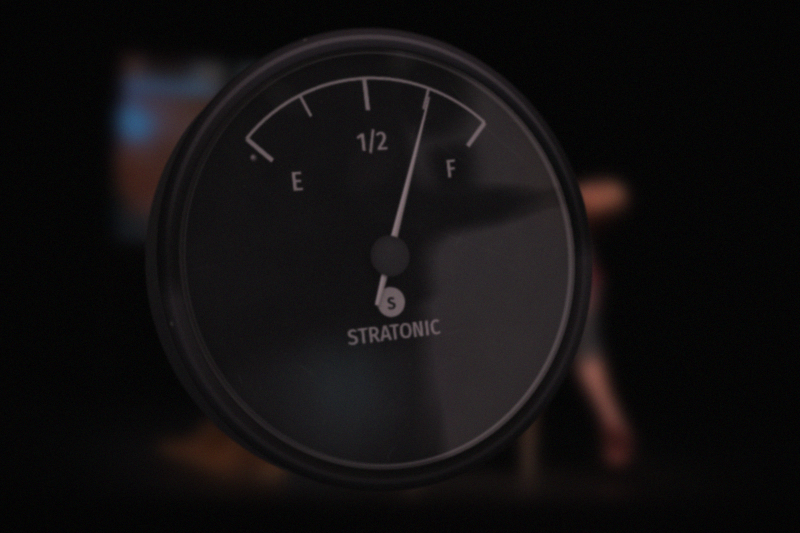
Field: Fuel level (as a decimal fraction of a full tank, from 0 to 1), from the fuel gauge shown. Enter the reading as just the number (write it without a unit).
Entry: 0.75
